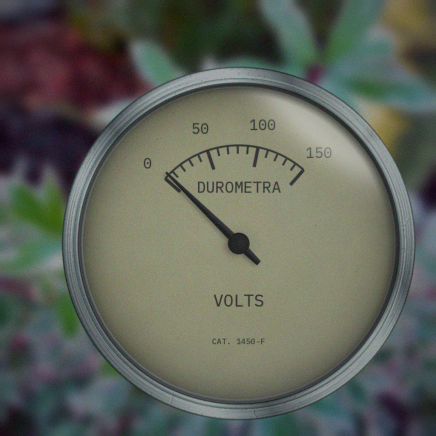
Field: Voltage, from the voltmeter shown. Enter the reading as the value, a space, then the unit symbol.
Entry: 5 V
